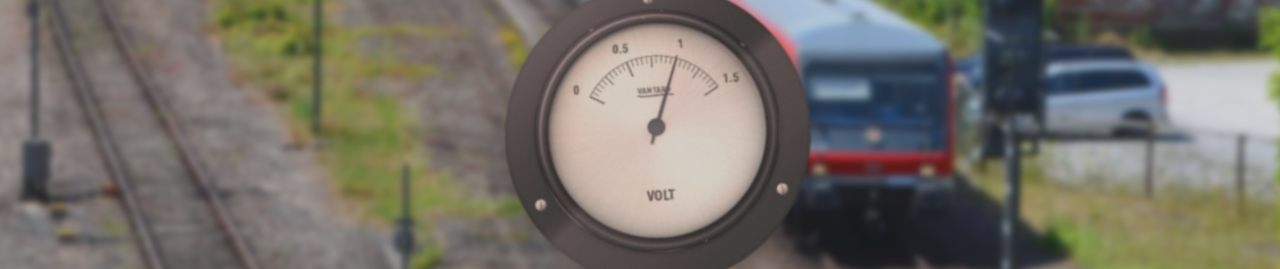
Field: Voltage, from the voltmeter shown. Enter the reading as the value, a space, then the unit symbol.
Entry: 1 V
